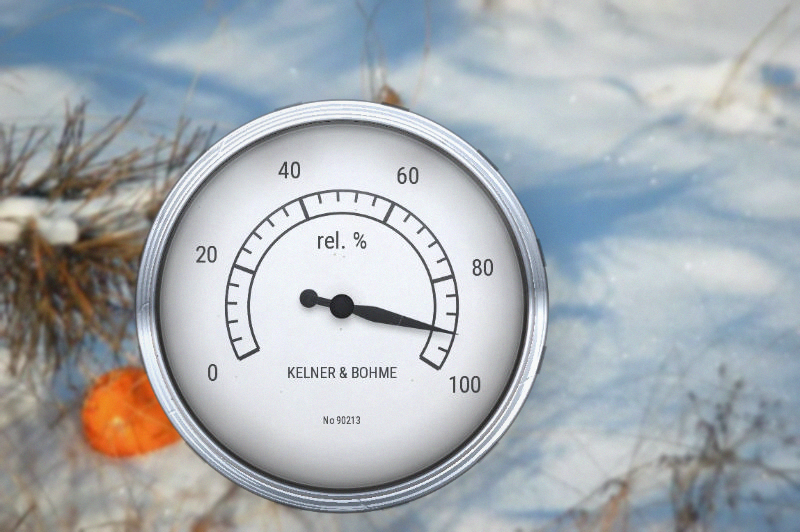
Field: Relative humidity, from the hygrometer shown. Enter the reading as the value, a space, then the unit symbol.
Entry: 92 %
